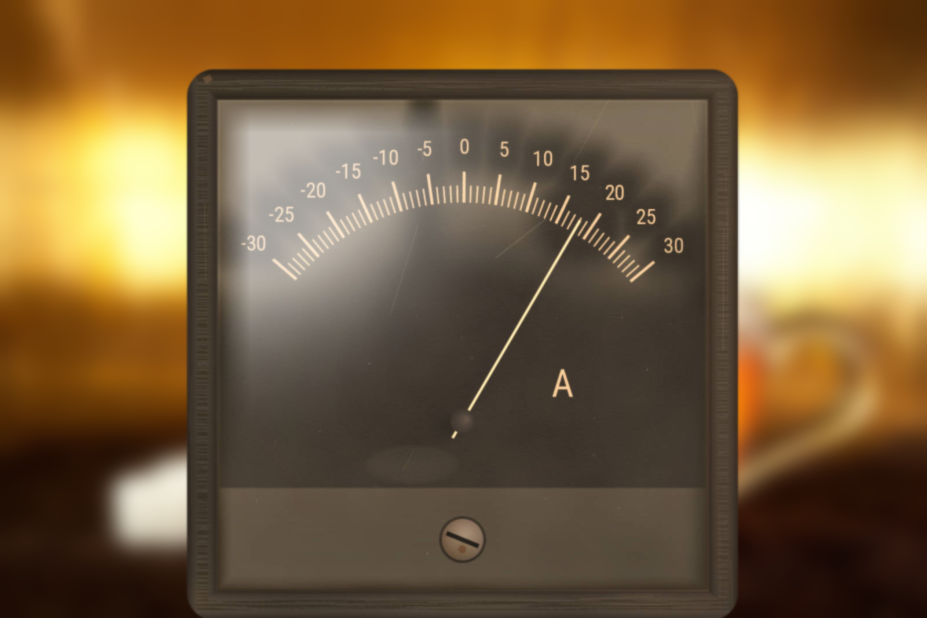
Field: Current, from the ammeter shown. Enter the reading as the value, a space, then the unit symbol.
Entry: 18 A
